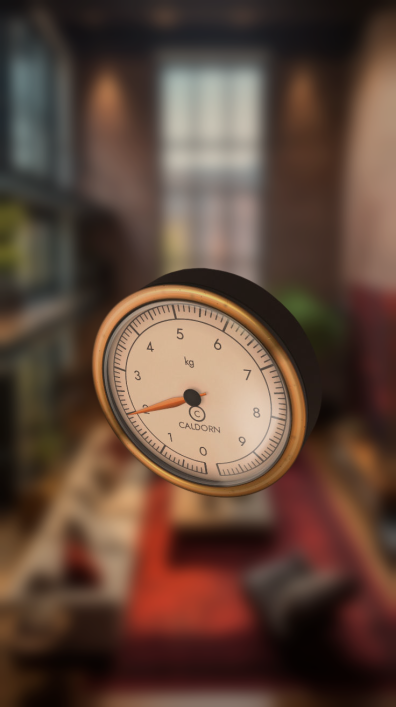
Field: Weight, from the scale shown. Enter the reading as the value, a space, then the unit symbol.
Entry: 2 kg
